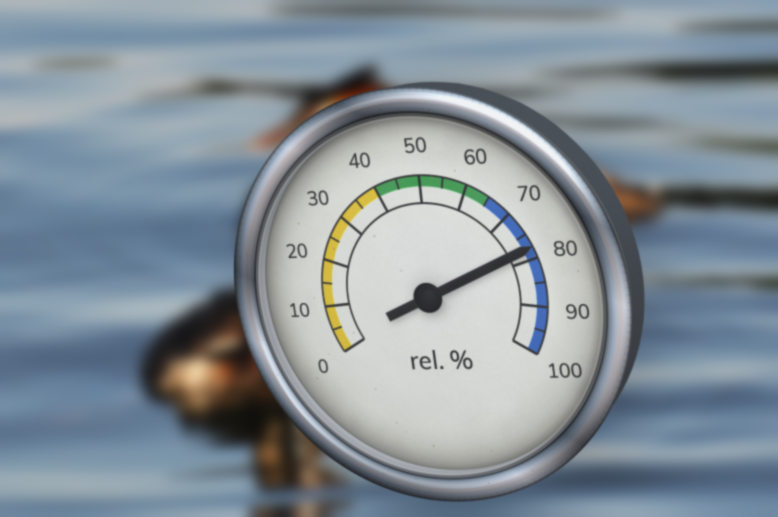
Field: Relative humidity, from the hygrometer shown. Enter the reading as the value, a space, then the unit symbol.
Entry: 77.5 %
